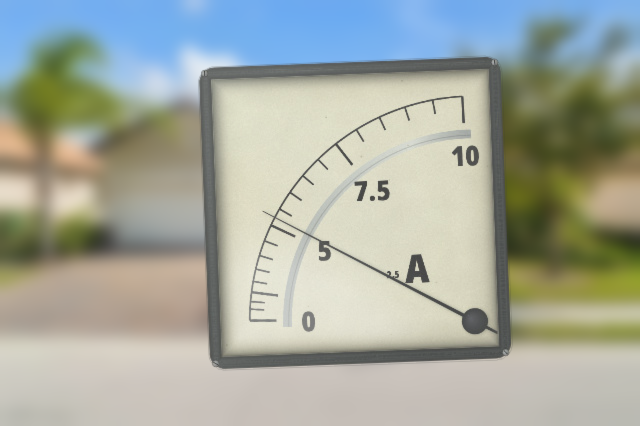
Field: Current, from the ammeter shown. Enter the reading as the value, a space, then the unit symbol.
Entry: 5.25 A
